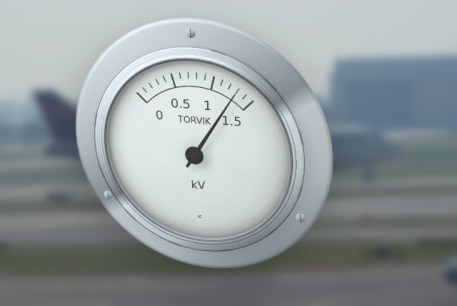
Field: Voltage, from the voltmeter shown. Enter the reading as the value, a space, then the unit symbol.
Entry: 1.3 kV
